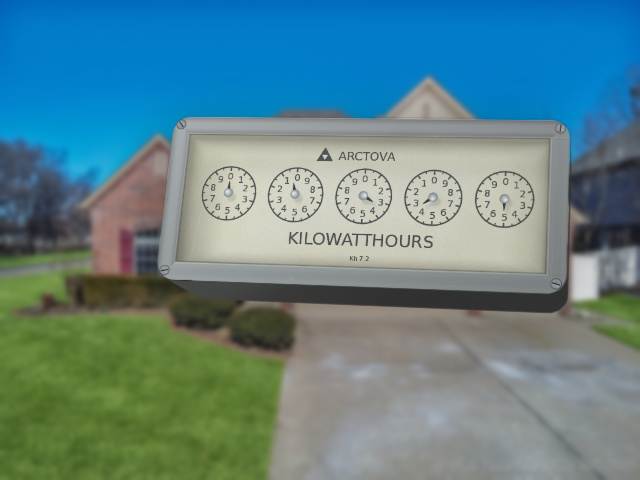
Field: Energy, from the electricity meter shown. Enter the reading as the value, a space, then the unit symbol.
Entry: 335 kWh
